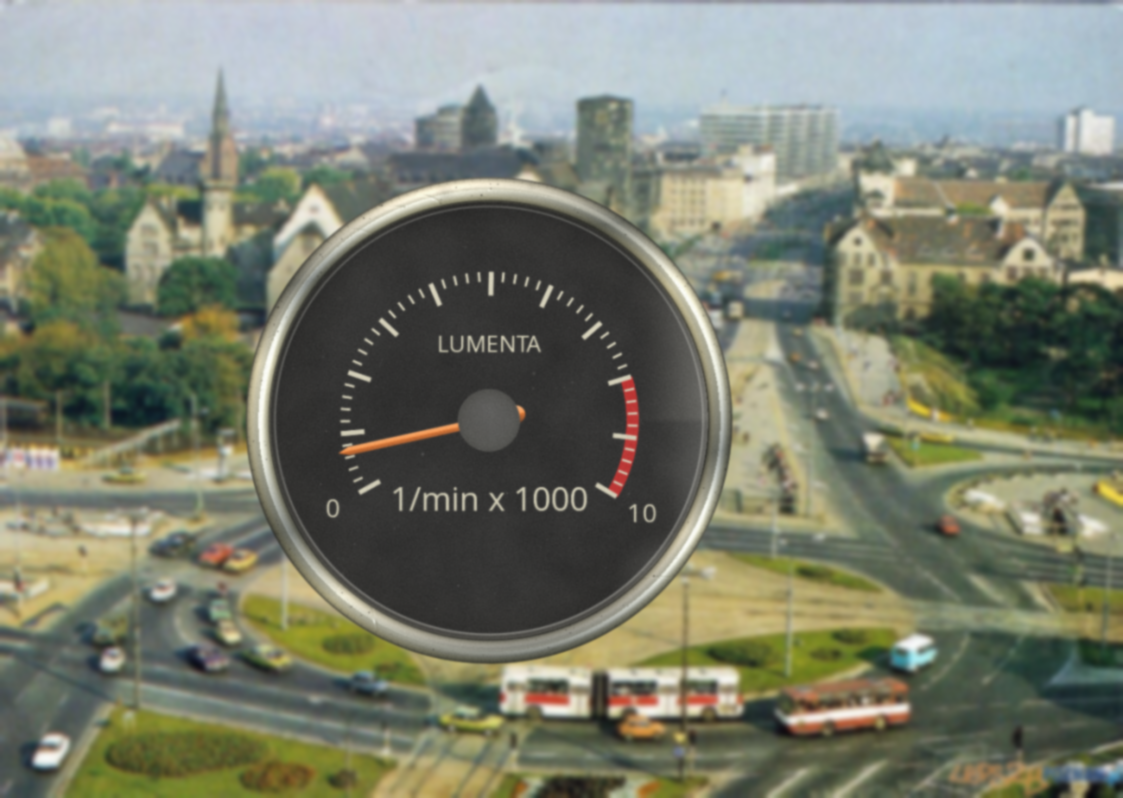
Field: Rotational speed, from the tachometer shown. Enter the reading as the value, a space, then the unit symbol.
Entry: 700 rpm
